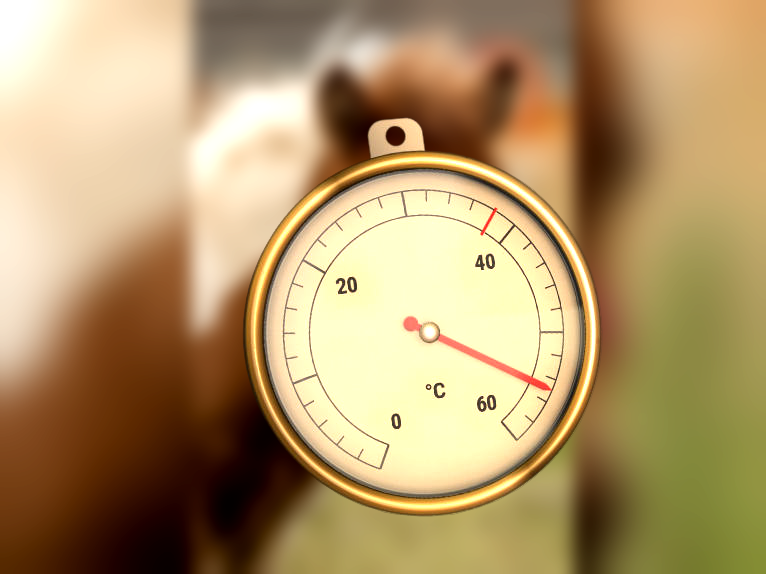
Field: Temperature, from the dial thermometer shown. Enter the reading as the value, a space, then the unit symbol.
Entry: 55 °C
